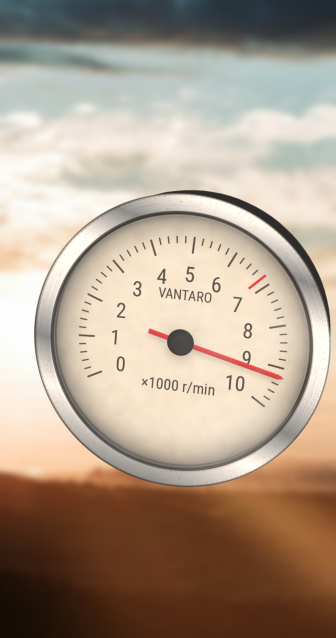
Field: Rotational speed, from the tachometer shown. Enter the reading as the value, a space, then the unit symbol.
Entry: 9200 rpm
